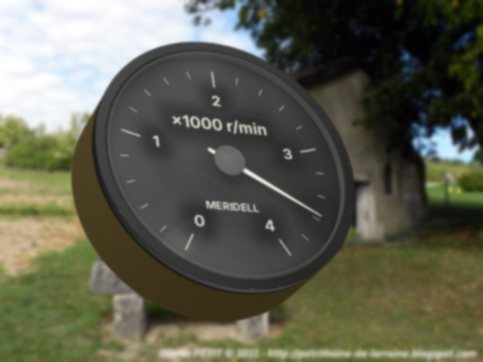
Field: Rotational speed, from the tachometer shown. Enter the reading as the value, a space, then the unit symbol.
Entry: 3600 rpm
